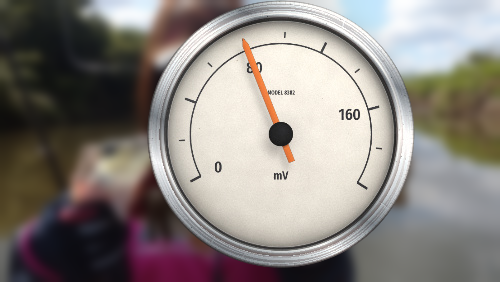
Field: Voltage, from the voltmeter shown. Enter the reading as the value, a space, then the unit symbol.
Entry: 80 mV
